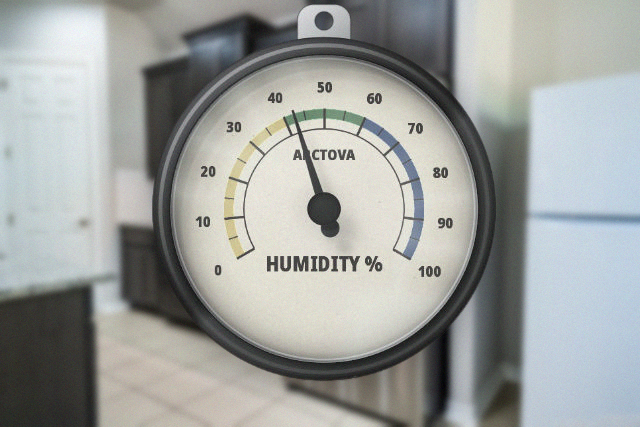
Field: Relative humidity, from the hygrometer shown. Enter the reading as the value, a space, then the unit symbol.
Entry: 42.5 %
